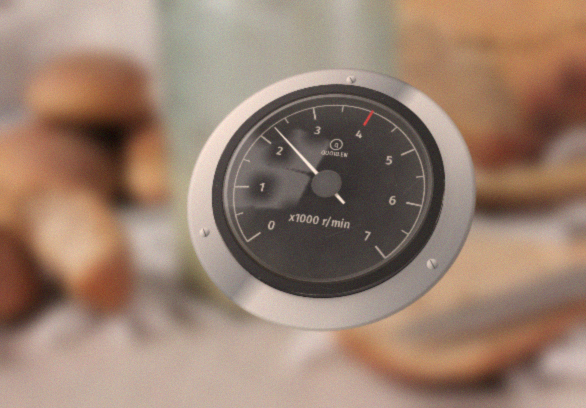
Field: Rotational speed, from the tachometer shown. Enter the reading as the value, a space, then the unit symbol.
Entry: 2250 rpm
